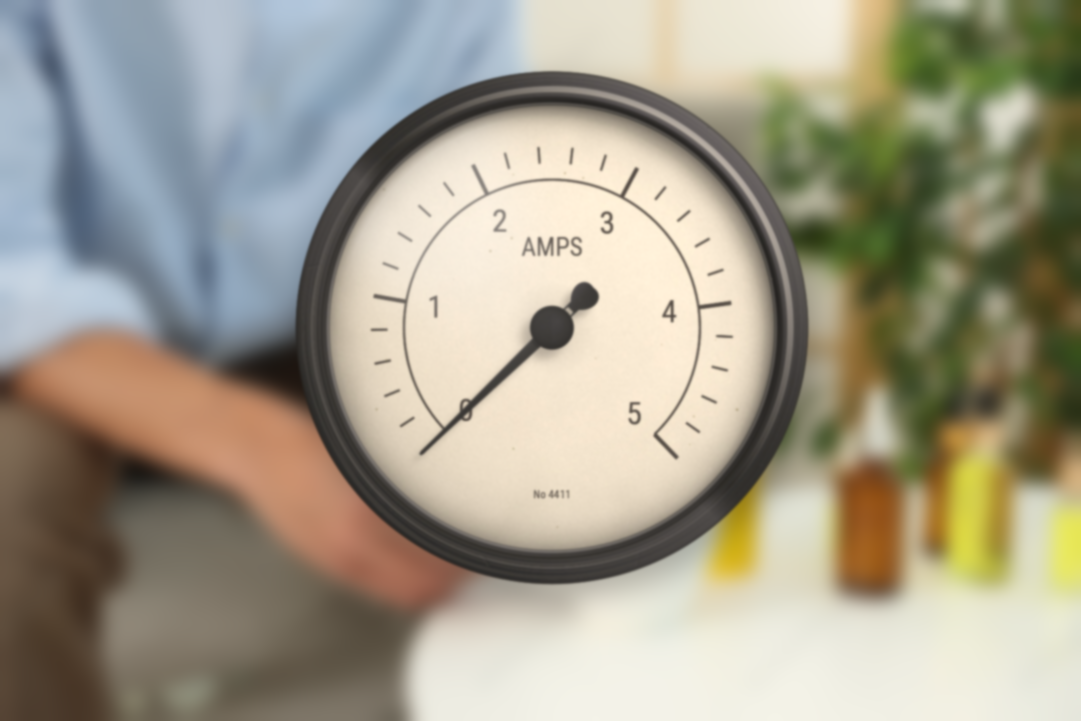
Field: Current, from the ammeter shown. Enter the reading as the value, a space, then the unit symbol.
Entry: 0 A
